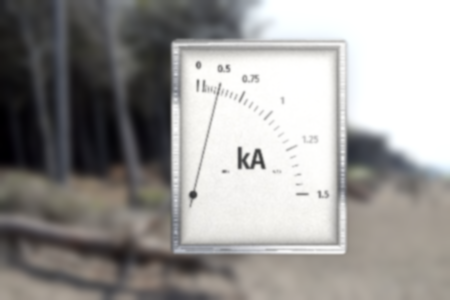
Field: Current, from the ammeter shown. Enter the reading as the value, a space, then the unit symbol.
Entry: 0.5 kA
